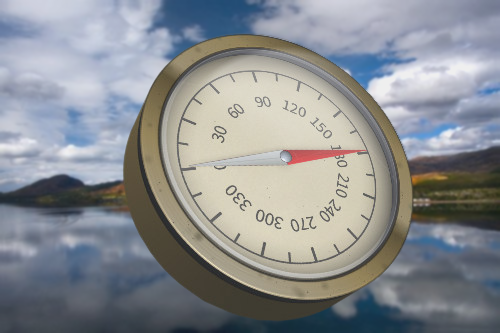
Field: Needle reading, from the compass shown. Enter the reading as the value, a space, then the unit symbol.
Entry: 180 °
